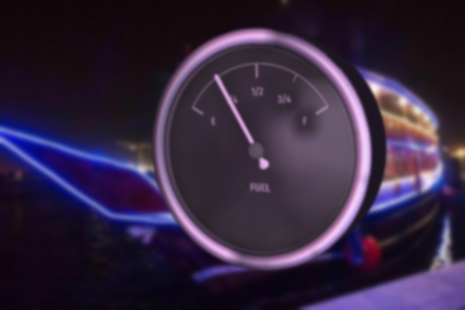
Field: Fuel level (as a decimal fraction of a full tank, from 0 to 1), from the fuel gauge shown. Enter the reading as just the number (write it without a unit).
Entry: 0.25
